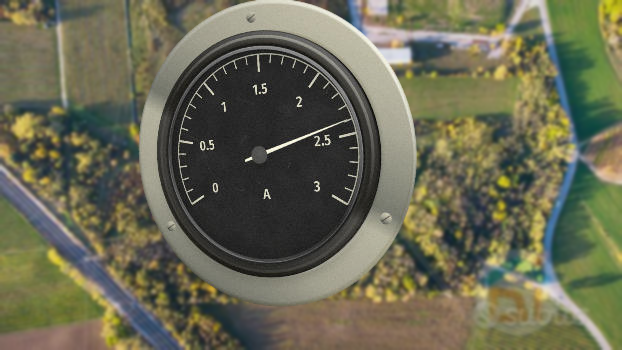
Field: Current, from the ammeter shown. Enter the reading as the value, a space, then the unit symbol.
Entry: 2.4 A
